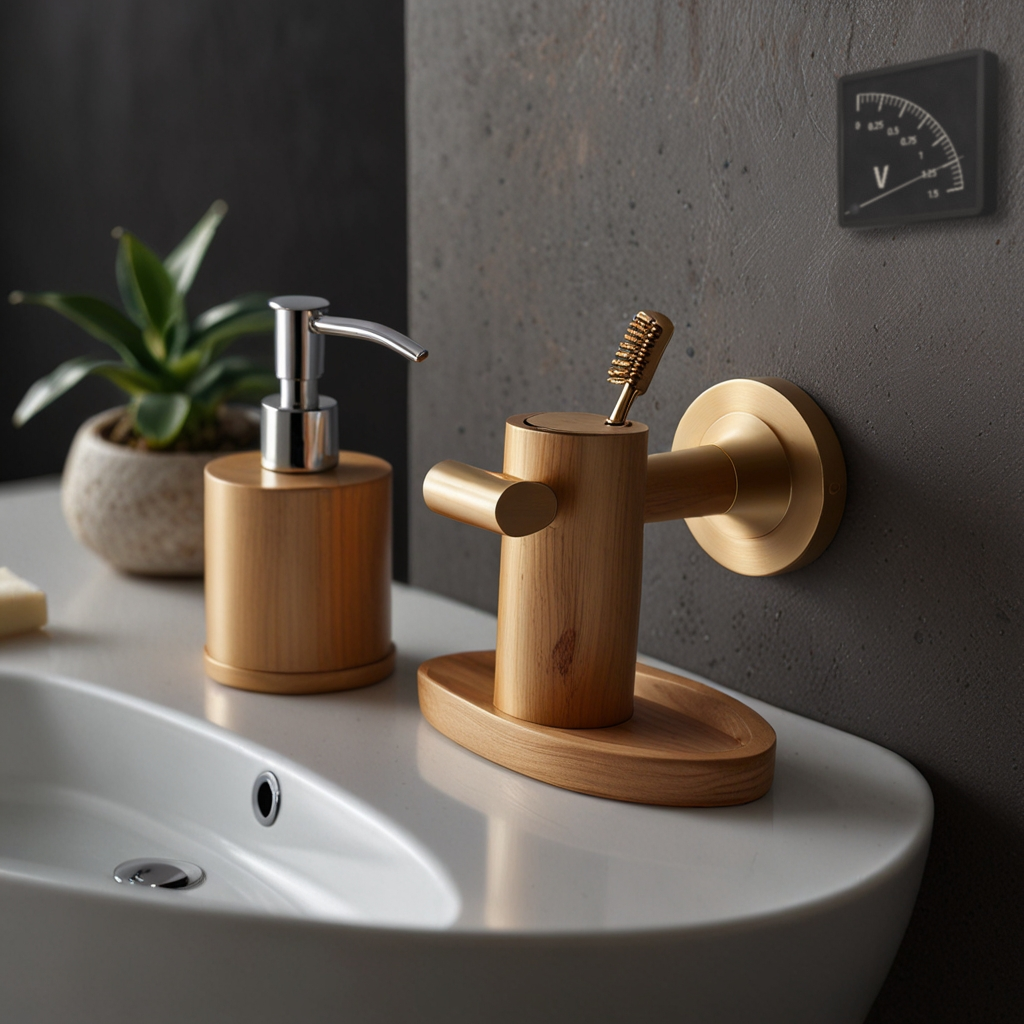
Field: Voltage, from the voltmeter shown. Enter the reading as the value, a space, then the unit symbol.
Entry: 1.25 V
